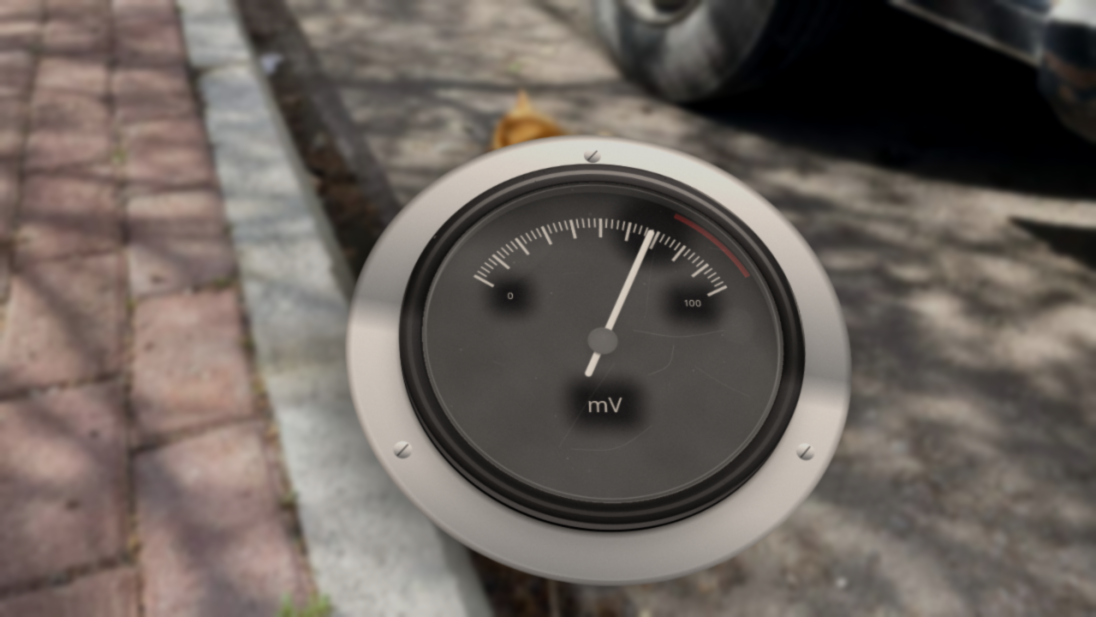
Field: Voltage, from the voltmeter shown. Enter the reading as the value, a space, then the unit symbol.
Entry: 68 mV
